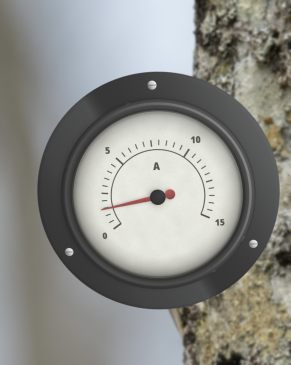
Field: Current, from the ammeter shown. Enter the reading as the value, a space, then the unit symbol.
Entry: 1.5 A
